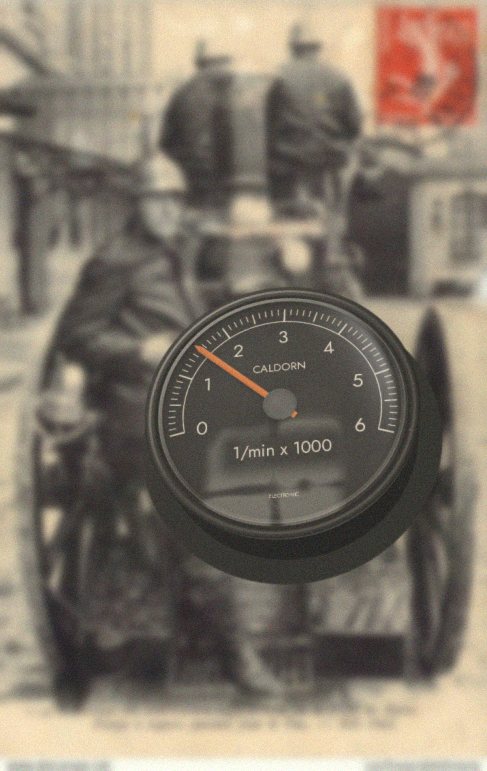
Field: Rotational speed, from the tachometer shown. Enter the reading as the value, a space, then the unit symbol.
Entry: 1500 rpm
